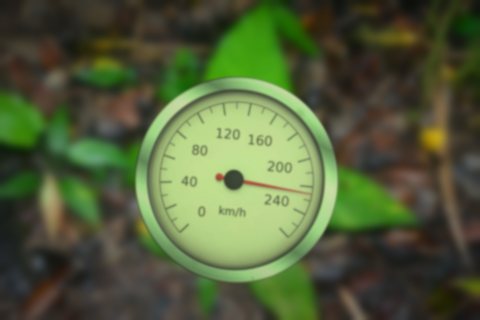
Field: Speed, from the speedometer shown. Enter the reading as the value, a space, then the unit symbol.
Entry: 225 km/h
